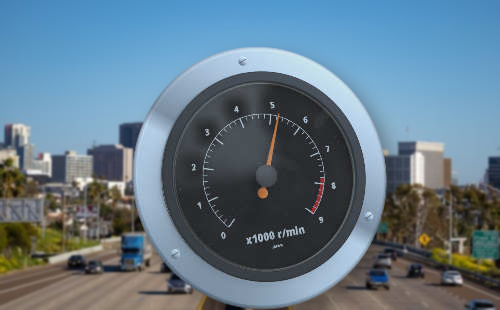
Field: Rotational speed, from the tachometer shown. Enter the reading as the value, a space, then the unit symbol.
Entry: 5200 rpm
